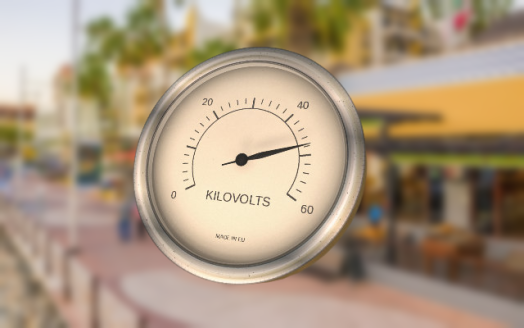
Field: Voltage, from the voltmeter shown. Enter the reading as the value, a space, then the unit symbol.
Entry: 48 kV
